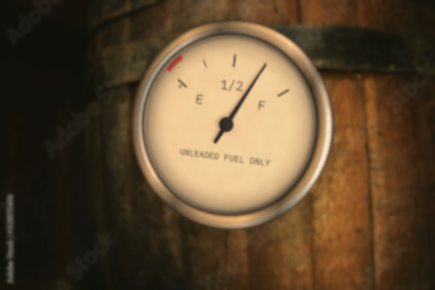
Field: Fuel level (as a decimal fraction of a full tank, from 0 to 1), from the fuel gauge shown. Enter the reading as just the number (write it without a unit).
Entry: 0.75
